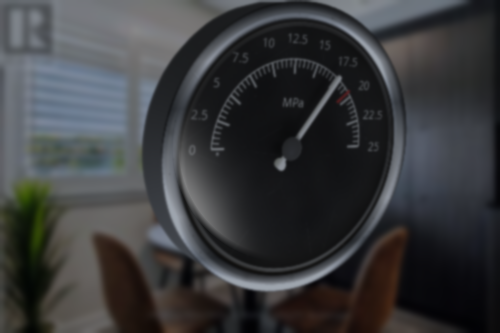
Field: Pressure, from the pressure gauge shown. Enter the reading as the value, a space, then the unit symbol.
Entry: 17.5 MPa
